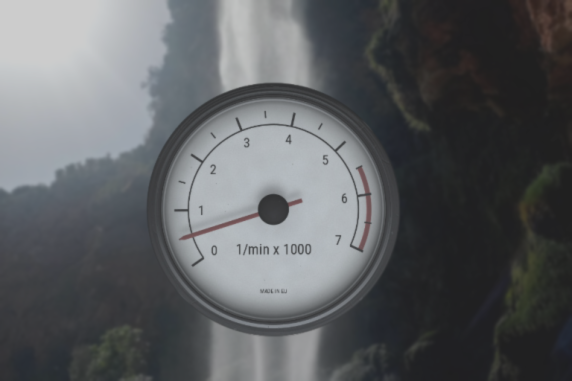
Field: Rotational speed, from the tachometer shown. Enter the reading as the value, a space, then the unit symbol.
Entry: 500 rpm
